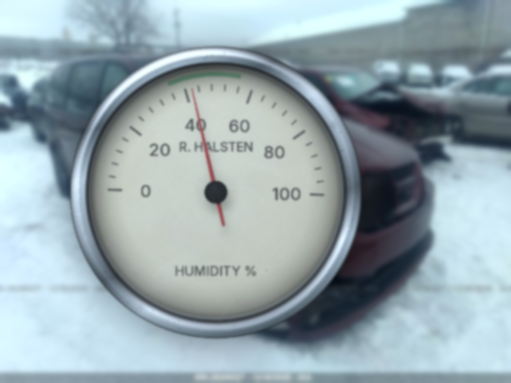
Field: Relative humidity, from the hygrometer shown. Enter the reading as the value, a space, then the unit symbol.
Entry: 42 %
